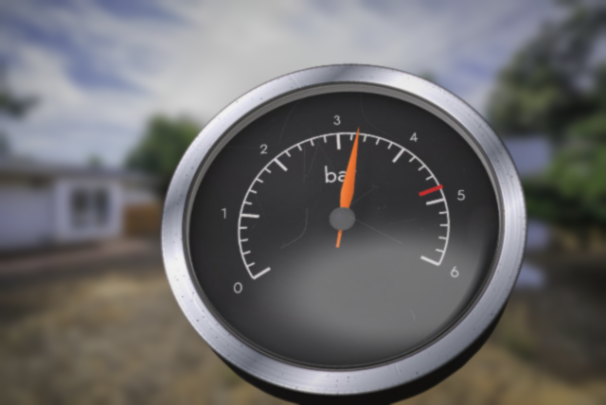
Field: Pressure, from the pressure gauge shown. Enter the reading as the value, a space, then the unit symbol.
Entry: 3.3 bar
